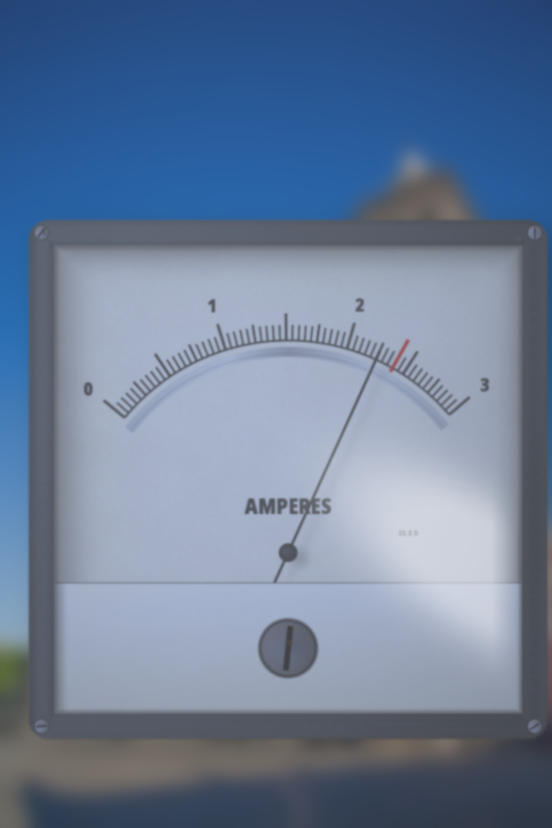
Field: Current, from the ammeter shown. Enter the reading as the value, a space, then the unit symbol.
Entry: 2.25 A
